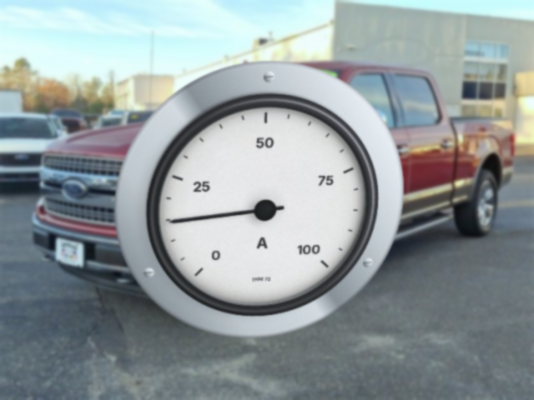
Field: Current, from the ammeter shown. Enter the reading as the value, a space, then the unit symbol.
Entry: 15 A
